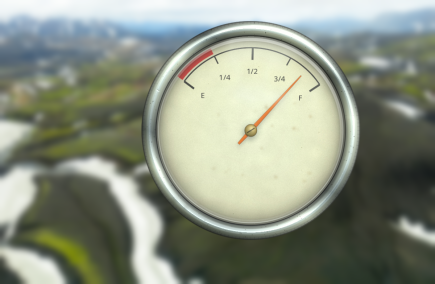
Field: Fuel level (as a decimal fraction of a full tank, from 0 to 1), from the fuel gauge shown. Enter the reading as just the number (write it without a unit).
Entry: 0.875
